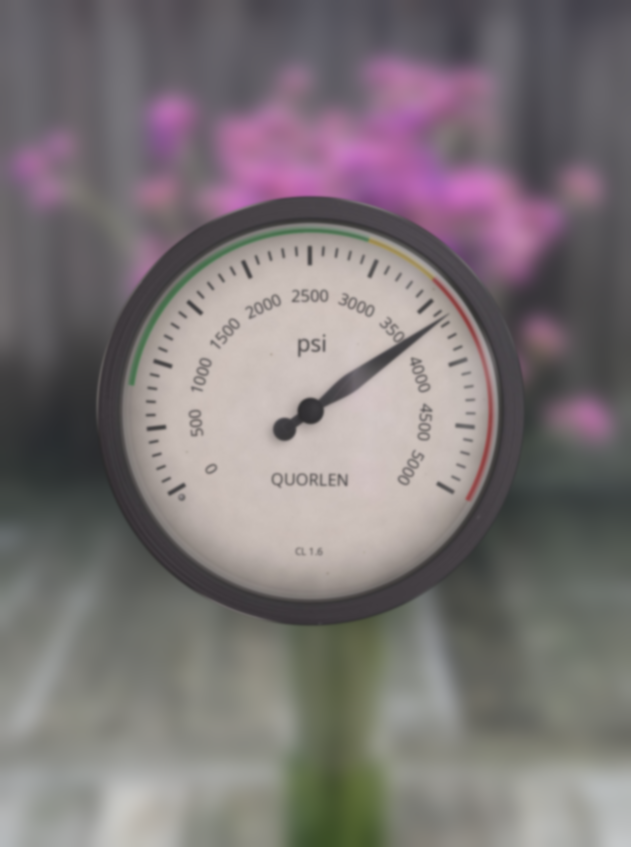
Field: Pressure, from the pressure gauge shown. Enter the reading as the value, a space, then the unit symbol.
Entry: 3650 psi
